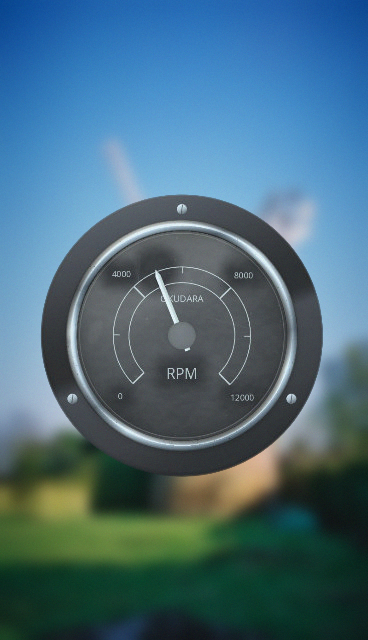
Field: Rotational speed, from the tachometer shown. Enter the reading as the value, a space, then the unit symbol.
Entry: 5000 rpm
